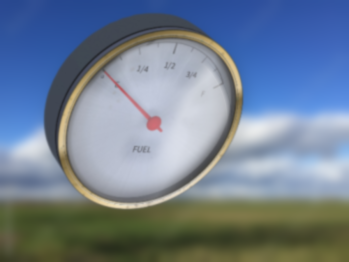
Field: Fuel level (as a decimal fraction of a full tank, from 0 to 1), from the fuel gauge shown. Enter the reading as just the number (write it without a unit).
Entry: 0
